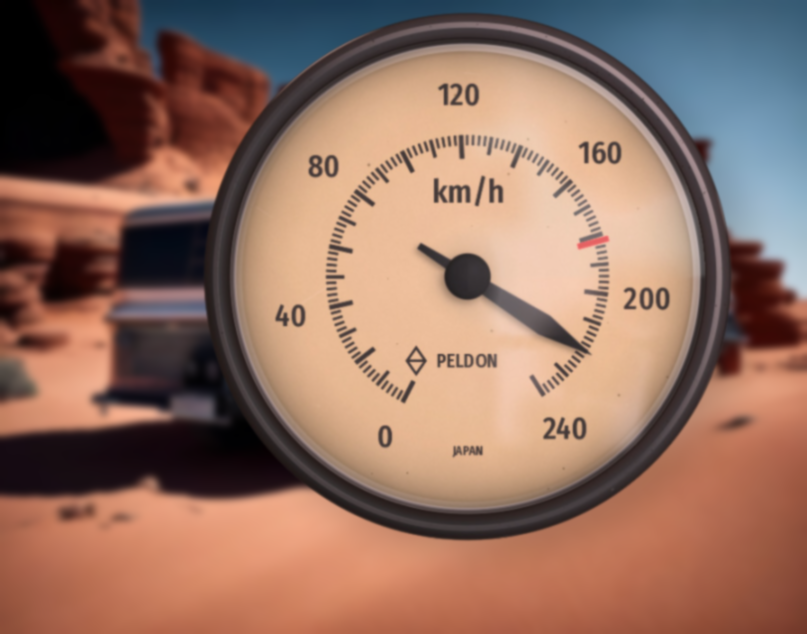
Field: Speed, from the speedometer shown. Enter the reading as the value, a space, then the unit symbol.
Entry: 220 km/h
